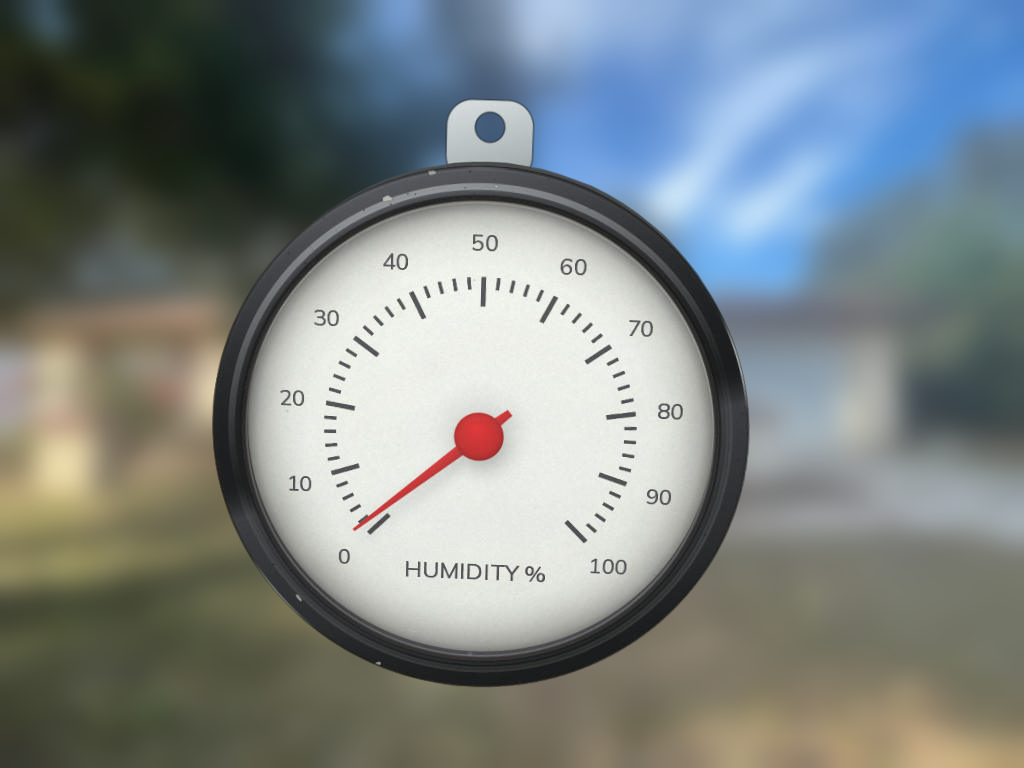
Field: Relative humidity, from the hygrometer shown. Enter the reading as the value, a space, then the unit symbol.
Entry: 2 %
